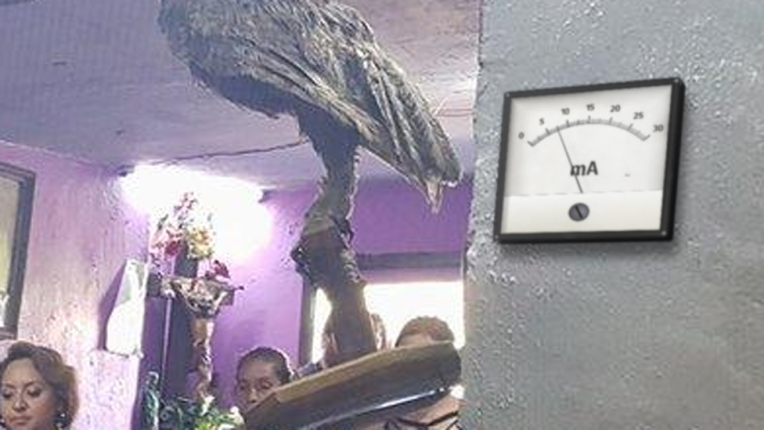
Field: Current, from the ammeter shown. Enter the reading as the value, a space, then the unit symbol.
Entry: 7.5 mA
